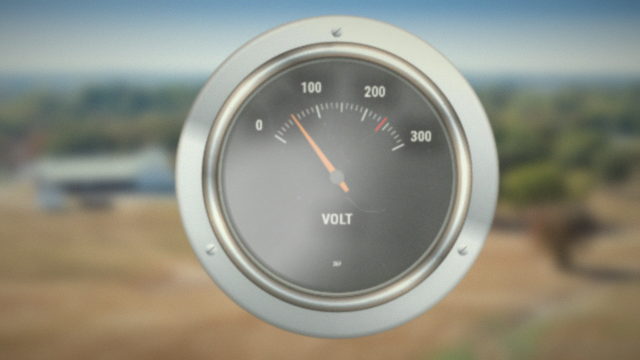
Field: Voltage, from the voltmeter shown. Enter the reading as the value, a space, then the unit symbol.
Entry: 50 V
